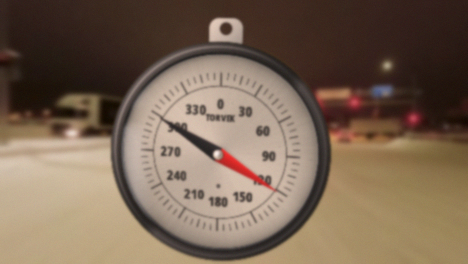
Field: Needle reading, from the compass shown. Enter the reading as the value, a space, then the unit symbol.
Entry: 120 °
